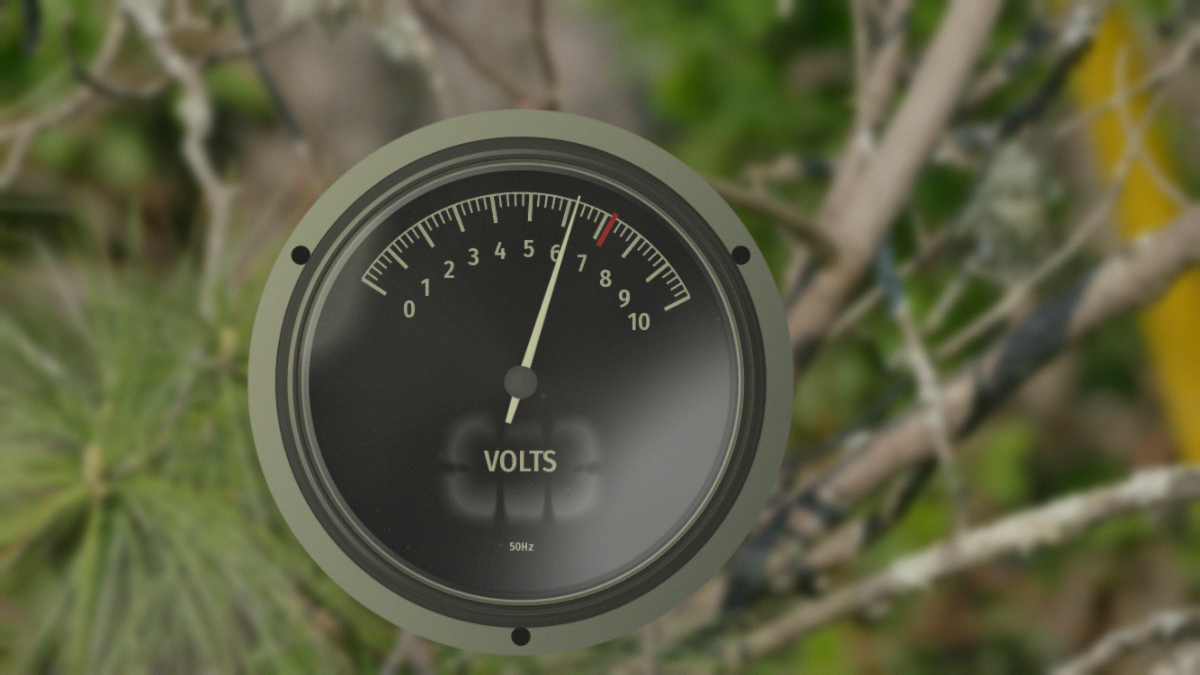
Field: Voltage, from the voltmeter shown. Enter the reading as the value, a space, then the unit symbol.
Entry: 6.2 V
